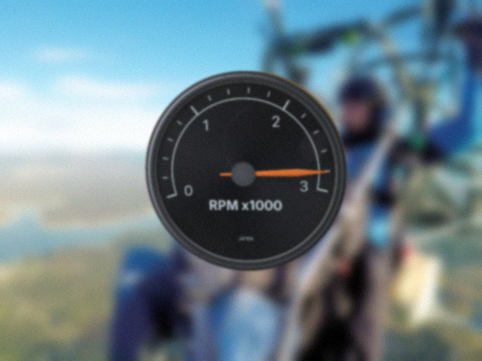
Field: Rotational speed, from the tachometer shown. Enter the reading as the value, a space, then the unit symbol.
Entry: 2800 rpm
